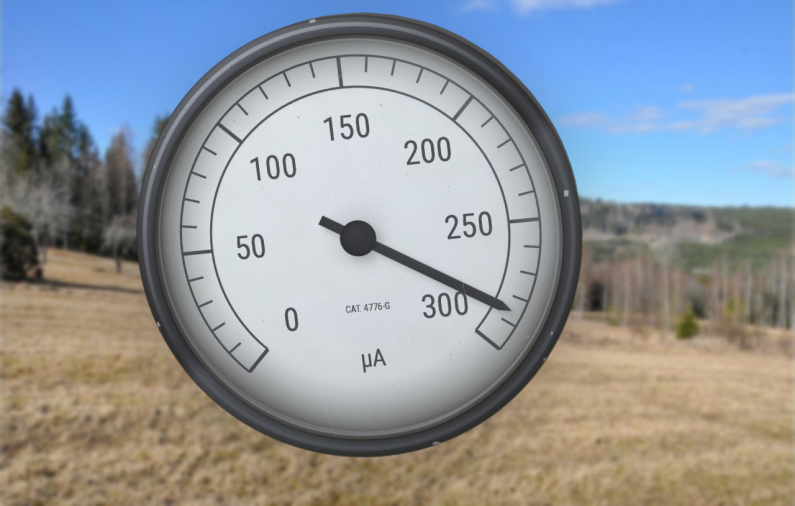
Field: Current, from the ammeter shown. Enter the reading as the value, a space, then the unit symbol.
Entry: 285 µA
